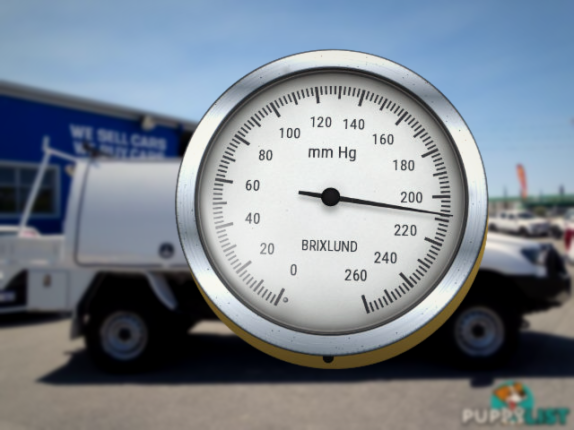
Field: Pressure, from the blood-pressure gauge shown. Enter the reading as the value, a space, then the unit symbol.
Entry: 208 mmHg
